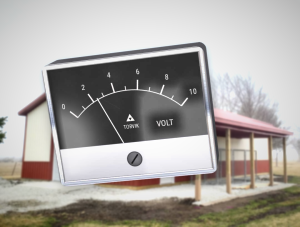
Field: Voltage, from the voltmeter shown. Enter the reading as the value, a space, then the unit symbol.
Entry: 2.5 V
